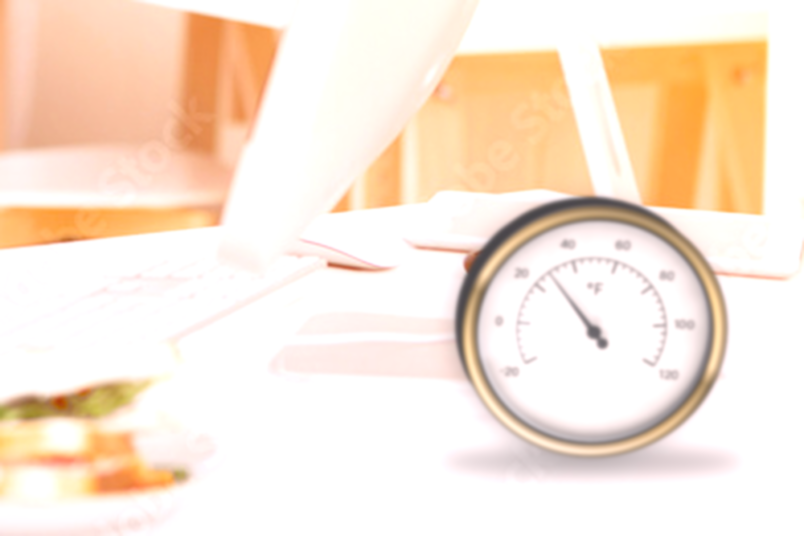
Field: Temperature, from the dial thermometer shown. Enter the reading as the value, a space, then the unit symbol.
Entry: 28 °F
